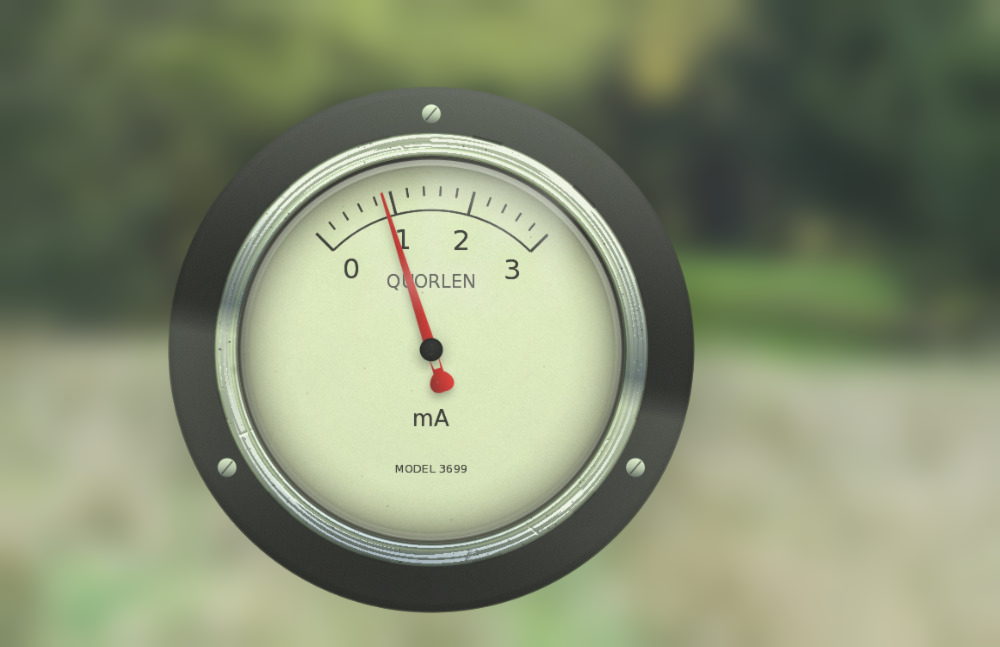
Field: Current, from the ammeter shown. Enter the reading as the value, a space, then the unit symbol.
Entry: 0.9 mA
